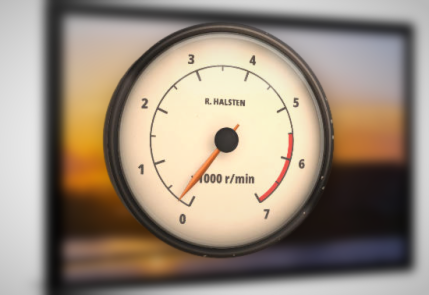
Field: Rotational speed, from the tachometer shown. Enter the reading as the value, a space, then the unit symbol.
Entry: 250 rpm
